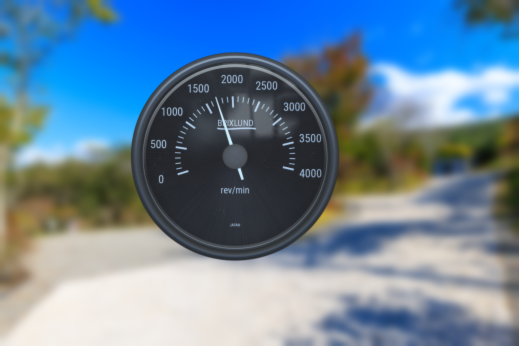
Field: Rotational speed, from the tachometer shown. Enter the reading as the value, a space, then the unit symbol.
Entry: 1700 rpm
